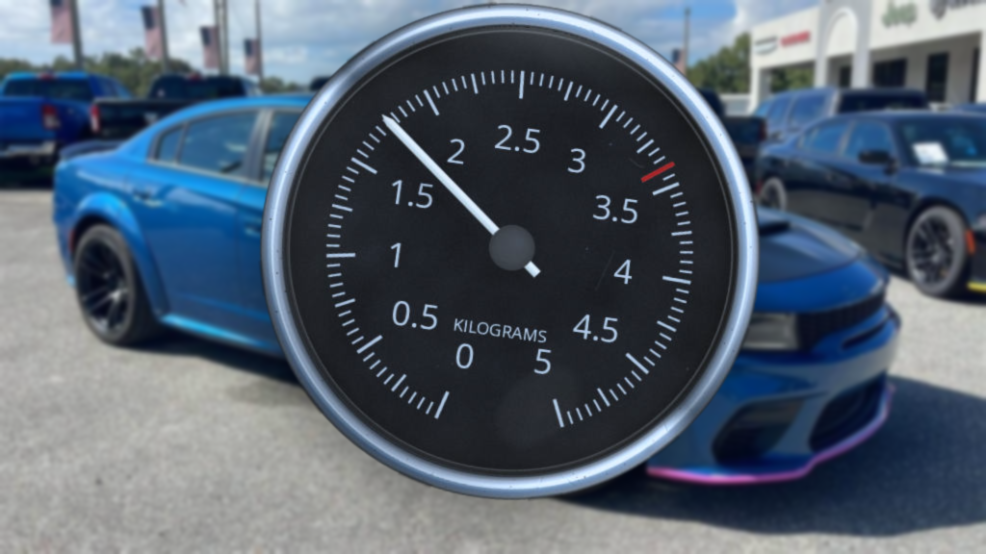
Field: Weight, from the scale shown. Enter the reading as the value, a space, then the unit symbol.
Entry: 1.75 kg
